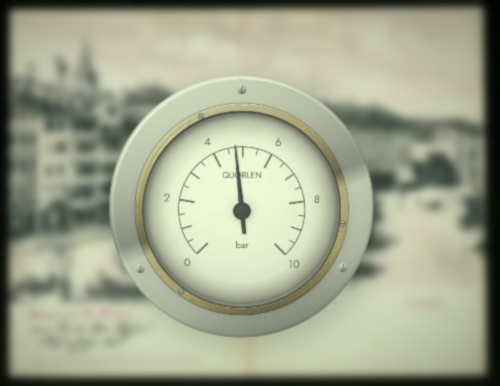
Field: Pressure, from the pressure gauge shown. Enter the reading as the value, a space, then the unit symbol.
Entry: 4.75 bar
